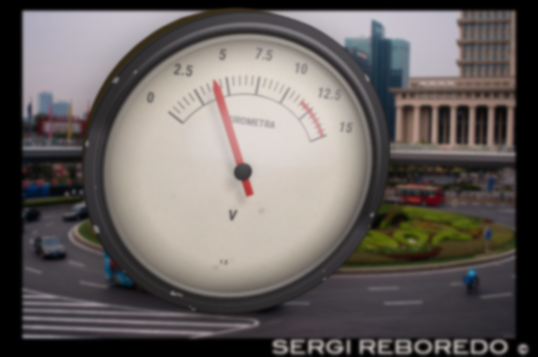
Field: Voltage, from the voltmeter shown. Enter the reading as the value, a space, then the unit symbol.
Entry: 4 V
